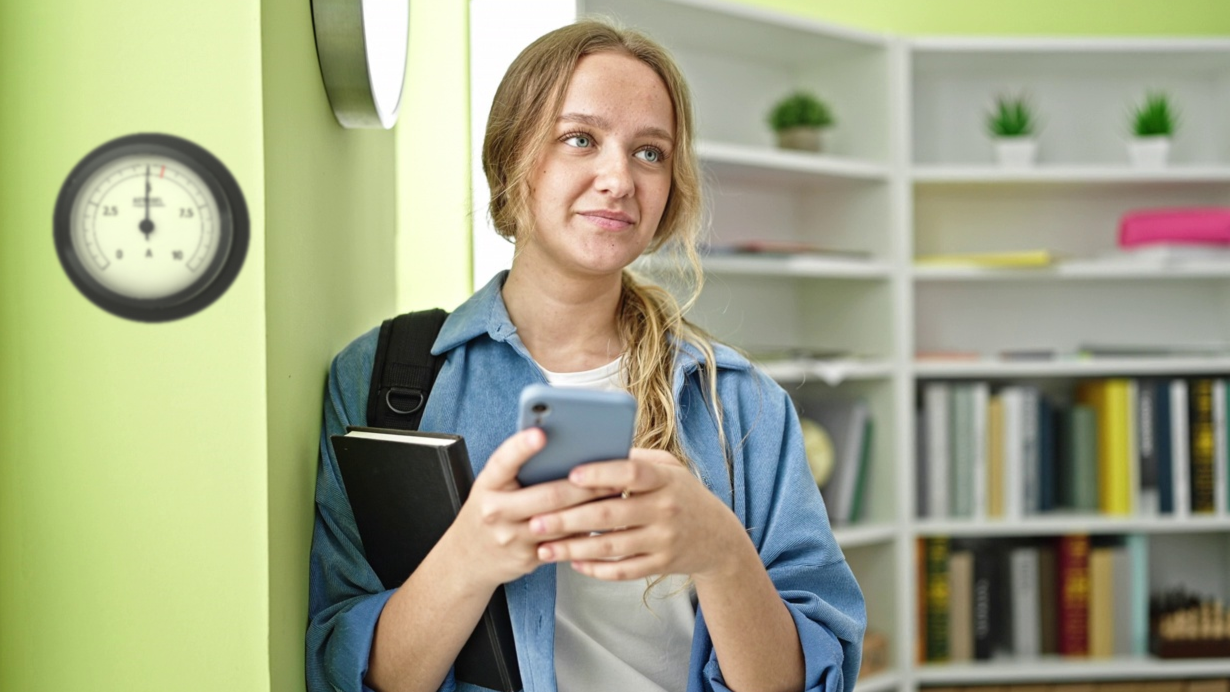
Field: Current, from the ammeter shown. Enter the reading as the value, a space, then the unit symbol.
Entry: 5 A
